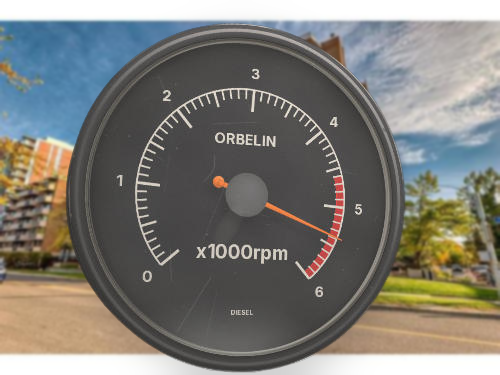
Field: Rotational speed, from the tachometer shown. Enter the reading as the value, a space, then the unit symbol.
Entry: 5400 rpm
